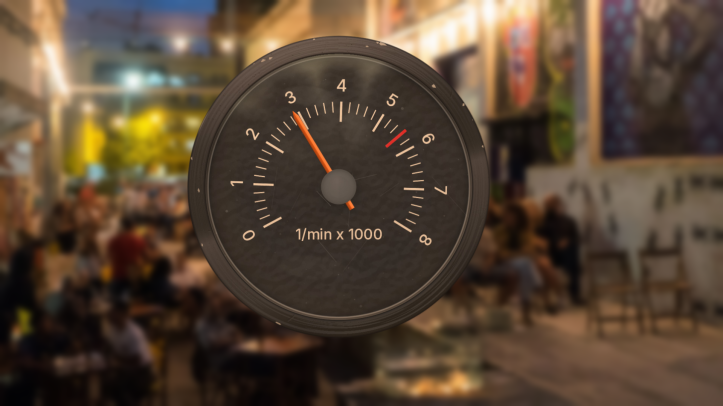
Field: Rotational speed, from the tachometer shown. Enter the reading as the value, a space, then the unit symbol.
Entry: 2900 rpm
